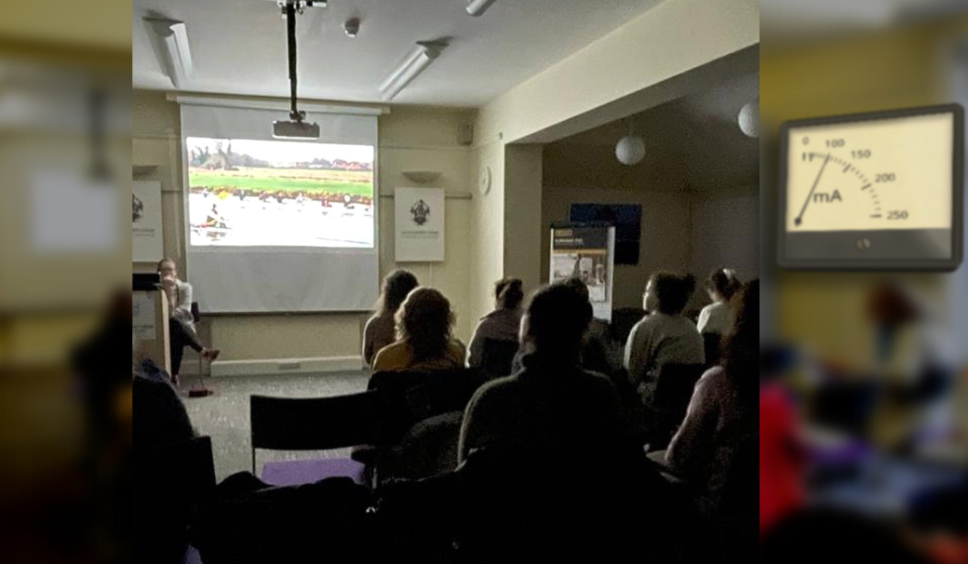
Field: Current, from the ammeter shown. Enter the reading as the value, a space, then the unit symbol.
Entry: 100 mA
